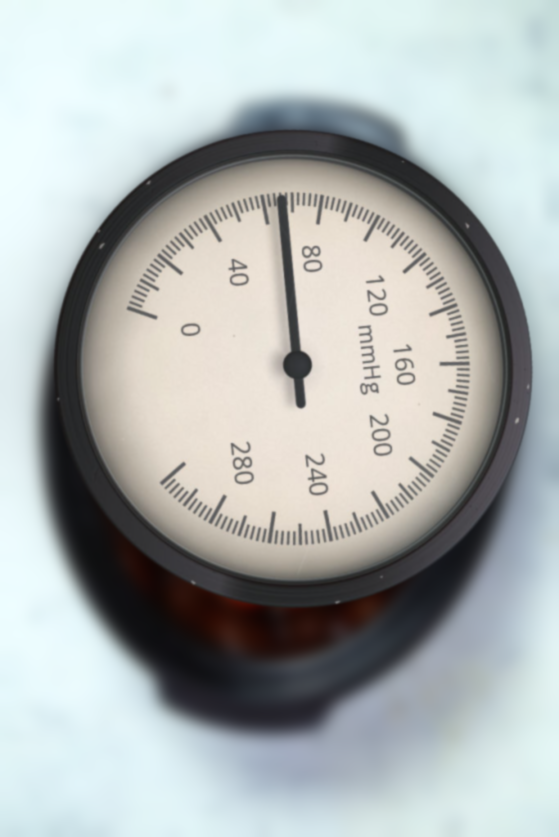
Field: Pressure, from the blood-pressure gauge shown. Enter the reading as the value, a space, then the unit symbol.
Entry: 66 mmHg
